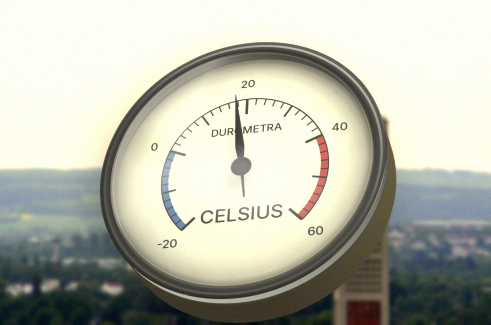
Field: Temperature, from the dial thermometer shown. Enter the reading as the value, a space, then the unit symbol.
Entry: 18 °C
